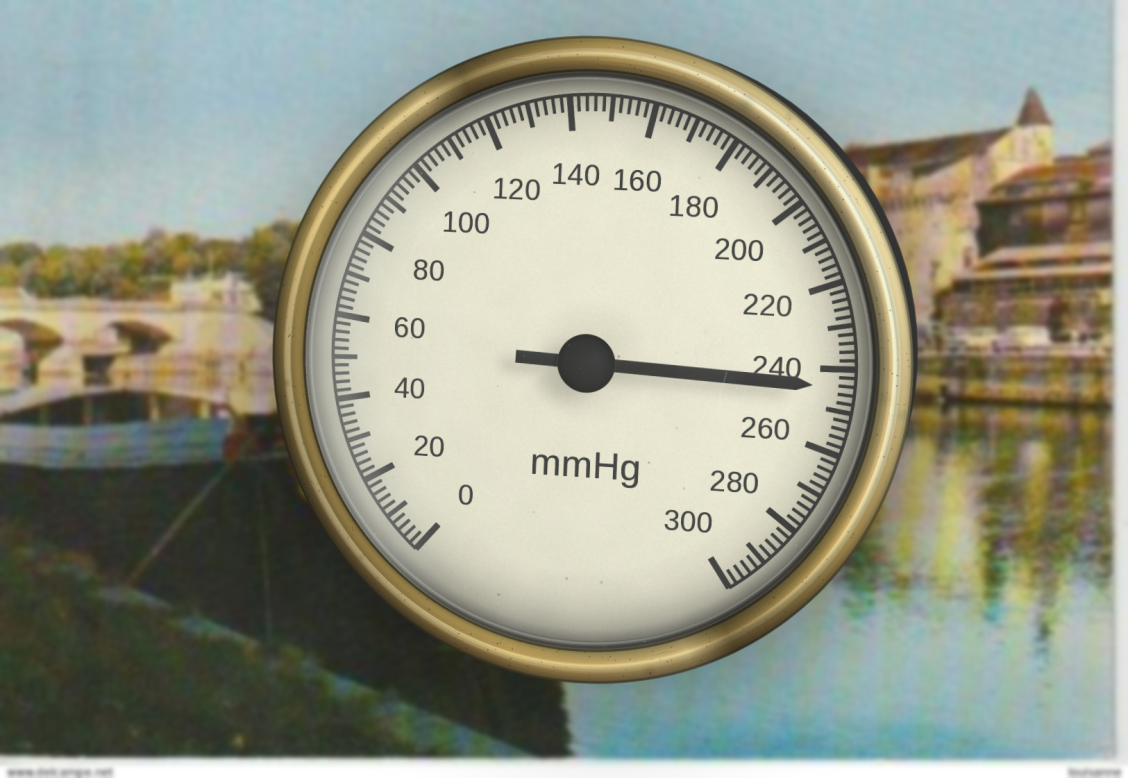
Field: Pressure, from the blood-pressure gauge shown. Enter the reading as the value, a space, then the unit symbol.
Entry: 244 mmHg
